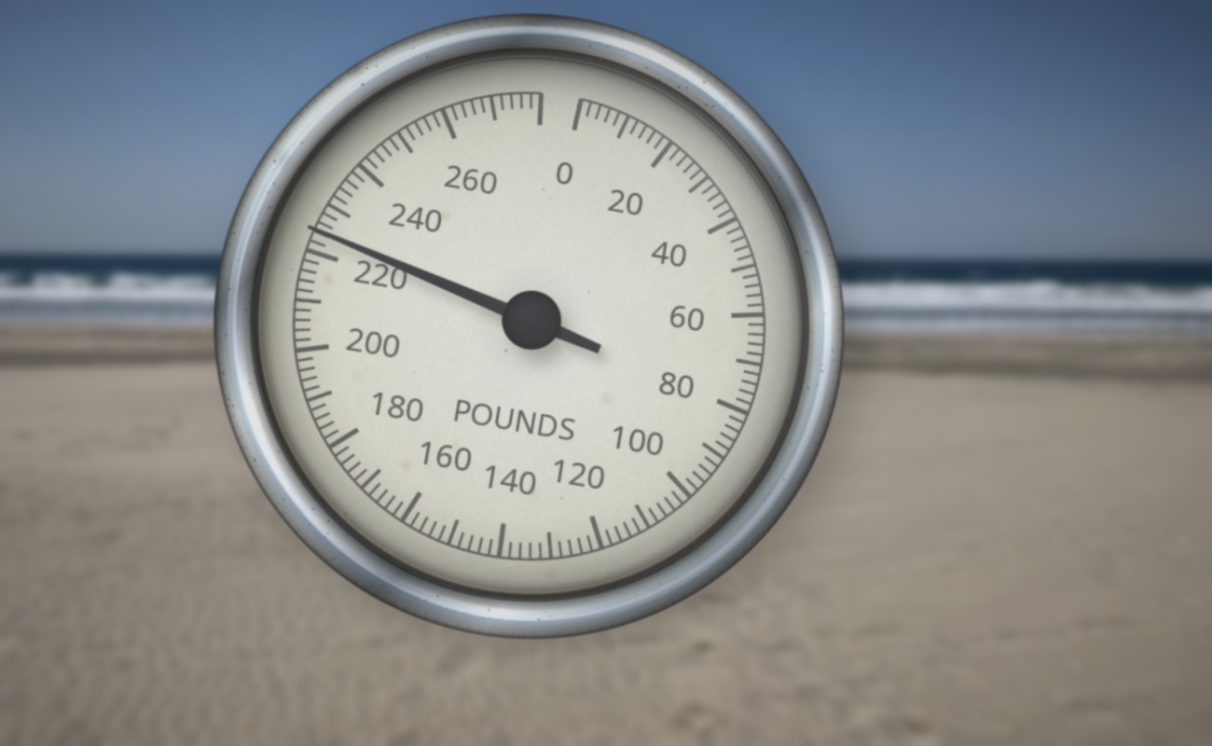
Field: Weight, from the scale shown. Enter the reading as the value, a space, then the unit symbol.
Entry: 224 lb
